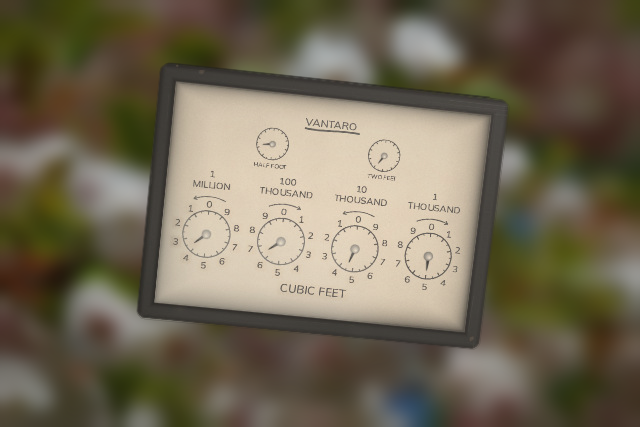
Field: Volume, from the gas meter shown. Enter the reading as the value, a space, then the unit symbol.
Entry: 364500 ft³
